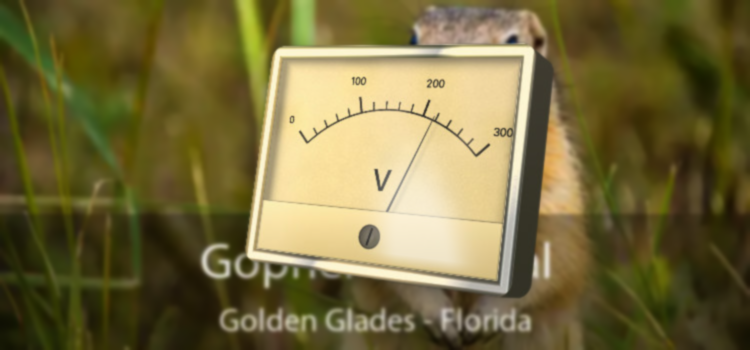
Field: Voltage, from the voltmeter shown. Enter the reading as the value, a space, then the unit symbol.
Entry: 220 V
